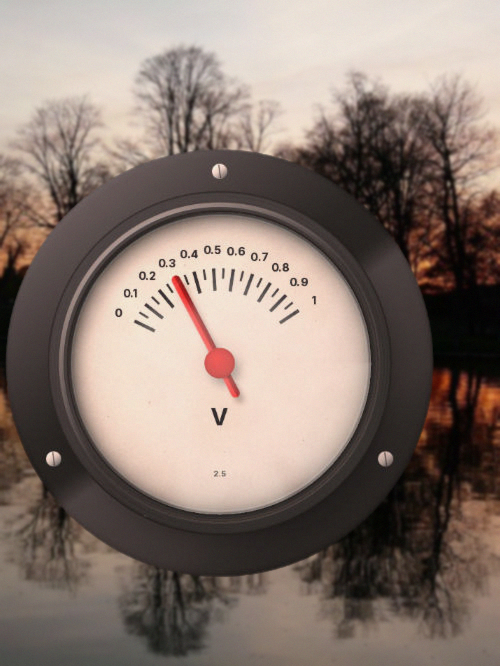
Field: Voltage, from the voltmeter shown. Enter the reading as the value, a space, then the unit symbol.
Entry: 0.3 V
